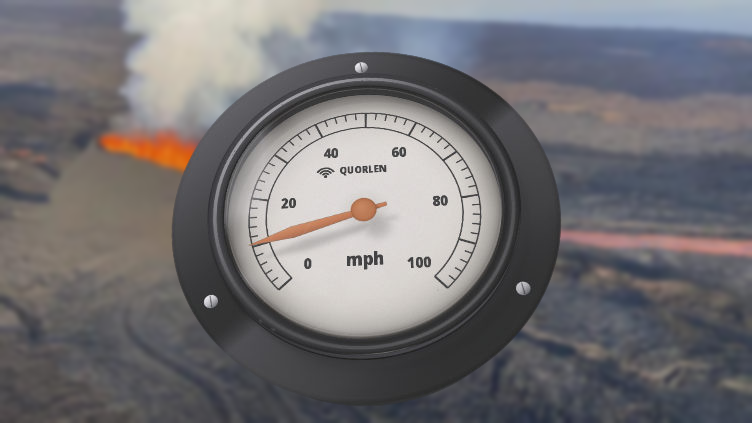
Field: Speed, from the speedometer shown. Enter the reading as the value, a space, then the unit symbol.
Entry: 10 mph
